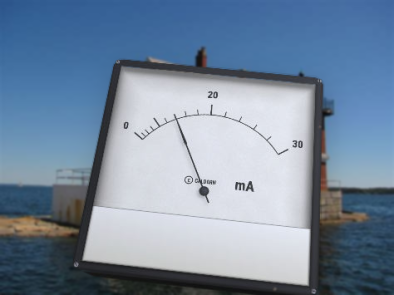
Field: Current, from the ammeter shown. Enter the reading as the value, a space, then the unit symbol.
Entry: 14 mA
